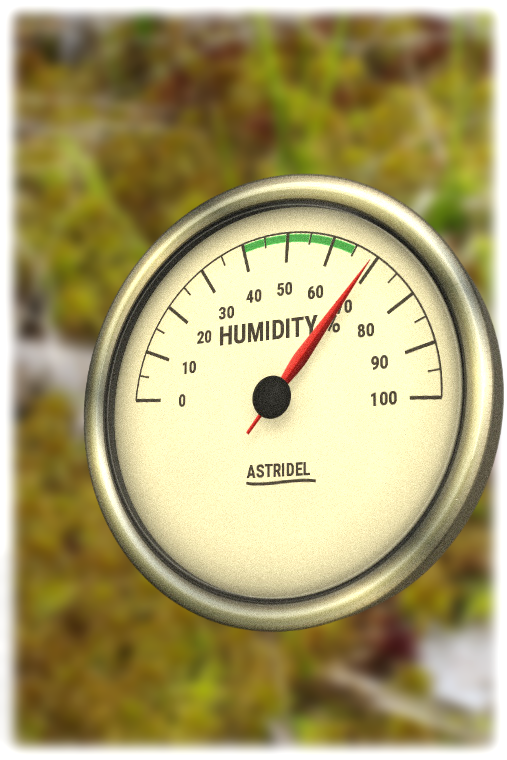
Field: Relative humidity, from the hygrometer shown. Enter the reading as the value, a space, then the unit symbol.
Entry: 70 %
